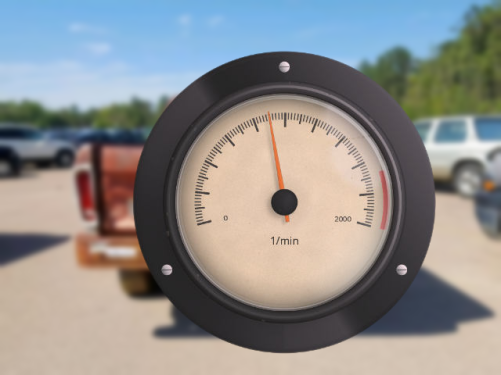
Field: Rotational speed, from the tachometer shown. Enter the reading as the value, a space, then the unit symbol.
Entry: 900 rpm
